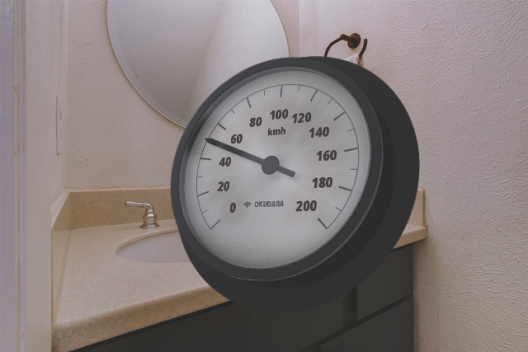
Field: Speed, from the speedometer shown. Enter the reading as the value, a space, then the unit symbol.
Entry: 50 km/h
